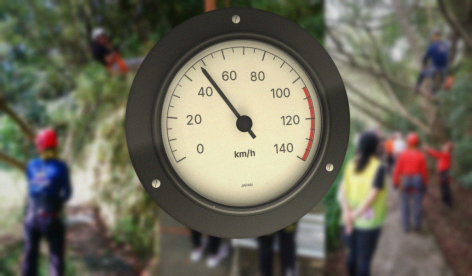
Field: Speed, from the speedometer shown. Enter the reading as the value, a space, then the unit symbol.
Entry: 47.5 km/h
